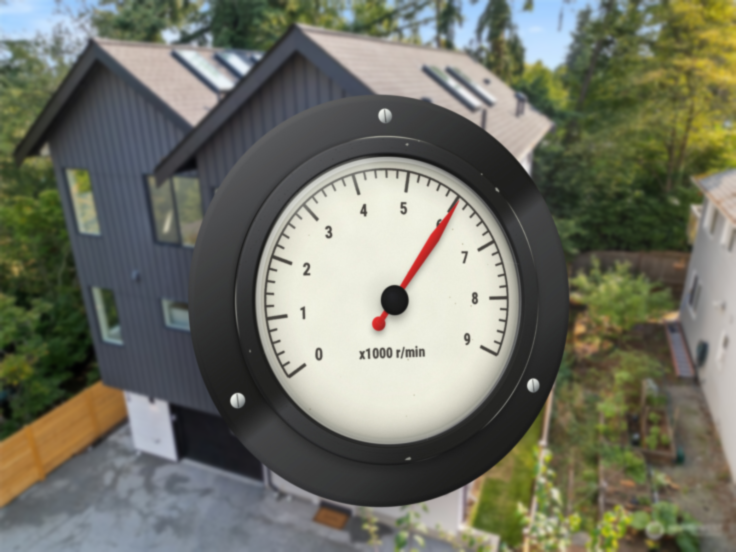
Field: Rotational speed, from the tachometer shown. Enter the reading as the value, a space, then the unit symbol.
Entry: 6000 rpm
